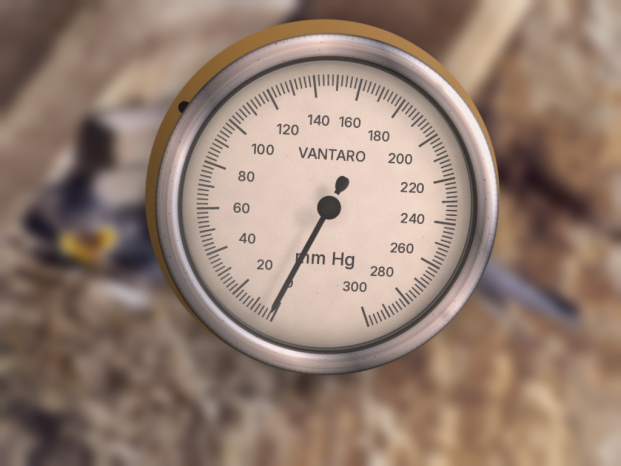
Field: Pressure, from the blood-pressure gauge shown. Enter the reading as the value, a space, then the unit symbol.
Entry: 2 mmHg
